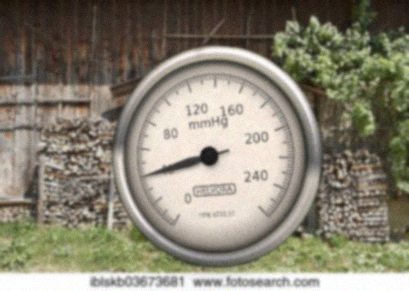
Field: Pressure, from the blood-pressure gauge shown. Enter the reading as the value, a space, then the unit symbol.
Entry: 40 mmHg
